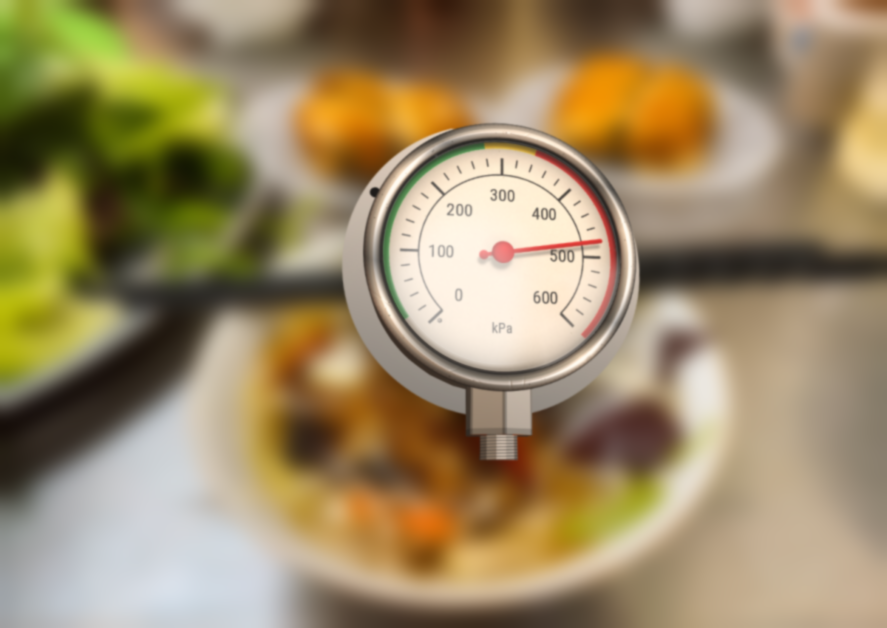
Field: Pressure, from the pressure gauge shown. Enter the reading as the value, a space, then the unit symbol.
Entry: 480 kPa
